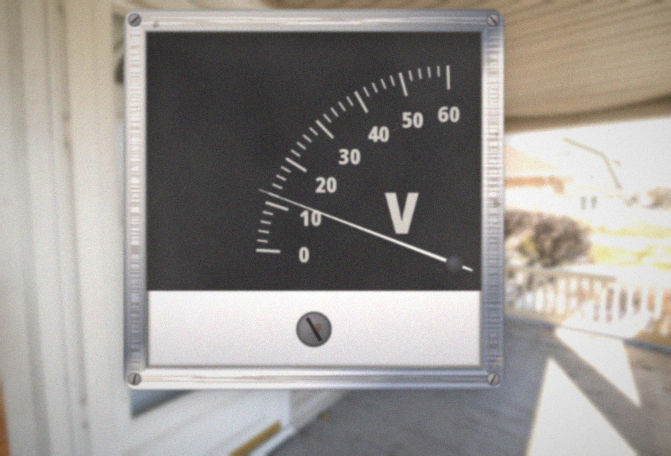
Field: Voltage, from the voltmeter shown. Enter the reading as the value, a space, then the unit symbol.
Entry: 12 V
